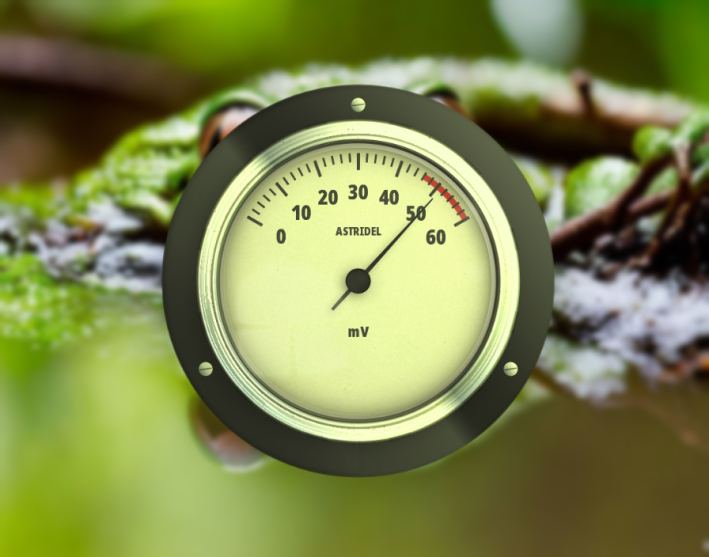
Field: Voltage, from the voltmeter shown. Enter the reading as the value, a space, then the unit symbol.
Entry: 51 mV
